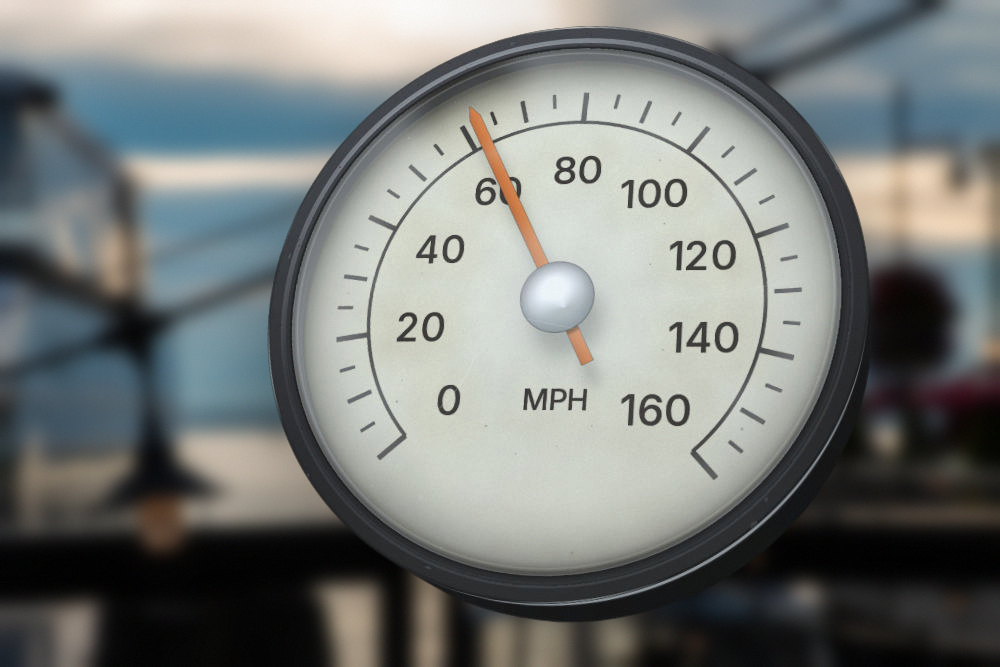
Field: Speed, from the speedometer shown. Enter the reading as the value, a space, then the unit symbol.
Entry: 62.5 mph
